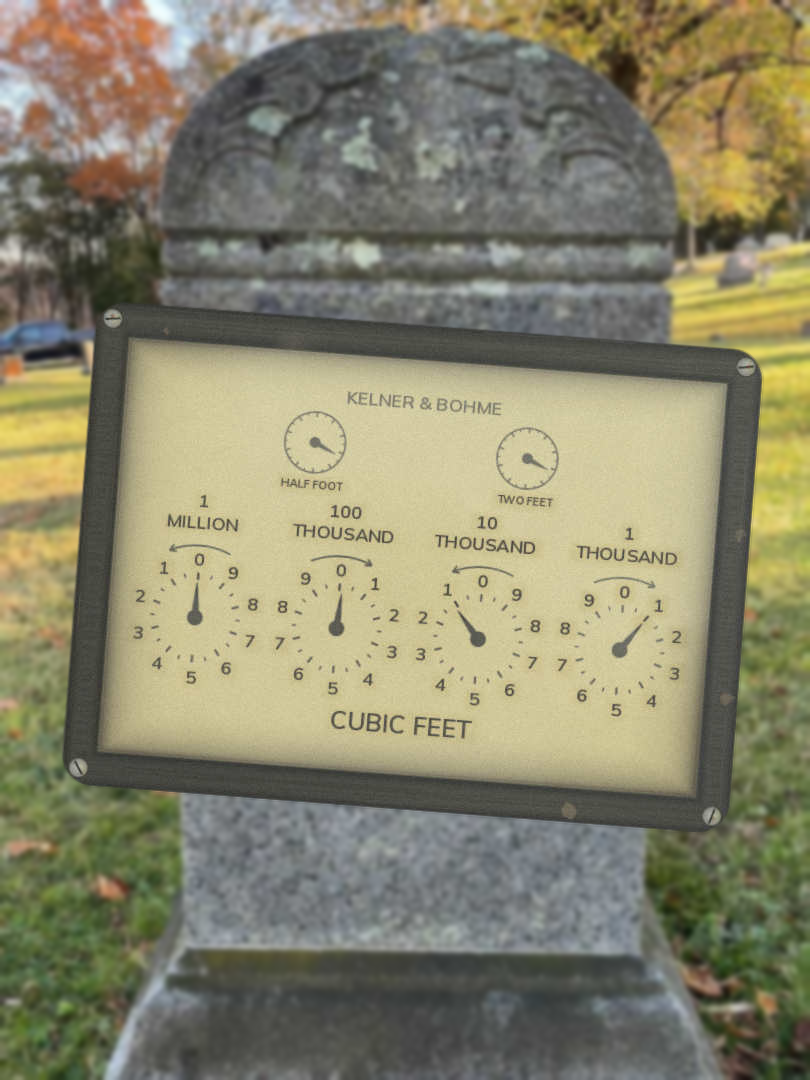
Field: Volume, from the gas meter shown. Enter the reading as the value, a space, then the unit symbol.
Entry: 1100 ft³
